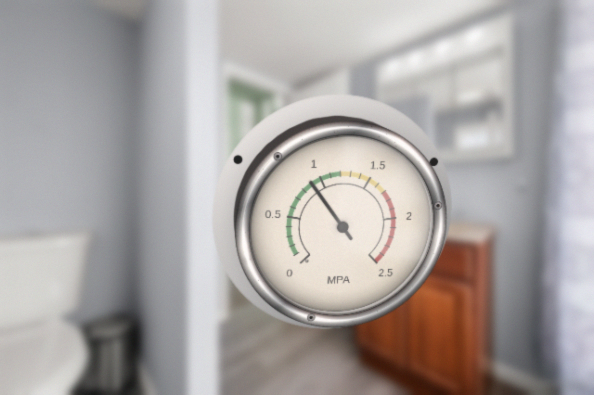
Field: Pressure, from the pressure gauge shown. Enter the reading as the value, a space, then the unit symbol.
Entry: 0.9 MPa
